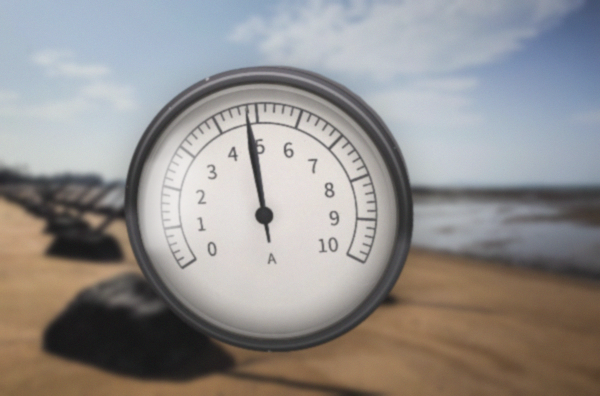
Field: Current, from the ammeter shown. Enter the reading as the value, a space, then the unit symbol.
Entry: 4.8 A
